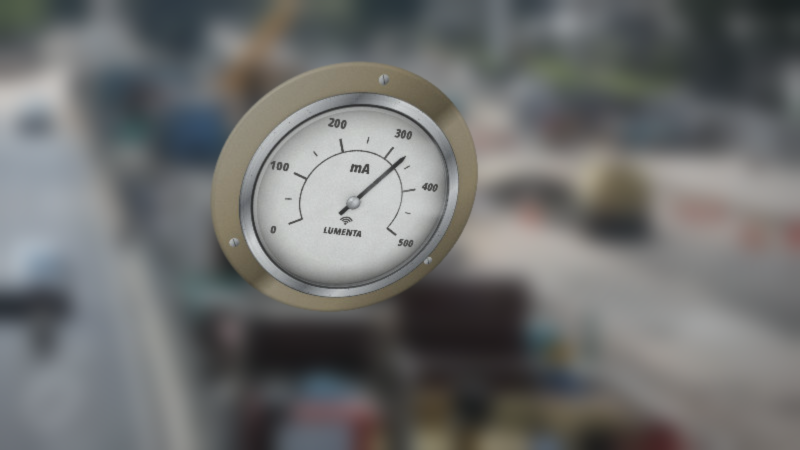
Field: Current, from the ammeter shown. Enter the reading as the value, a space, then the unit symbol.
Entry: 325 mA
